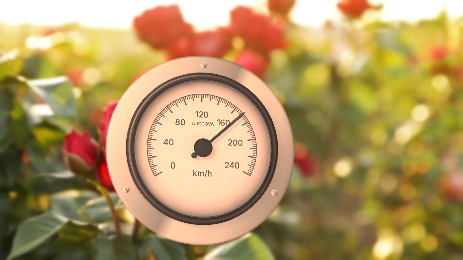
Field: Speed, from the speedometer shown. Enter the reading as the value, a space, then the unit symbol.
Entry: 170 km/h
